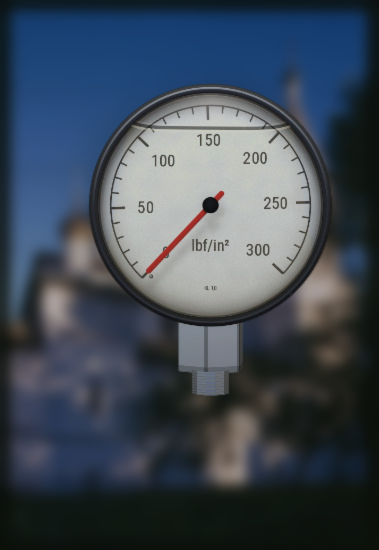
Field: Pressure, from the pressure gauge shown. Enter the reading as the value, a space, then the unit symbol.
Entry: 0 psi
